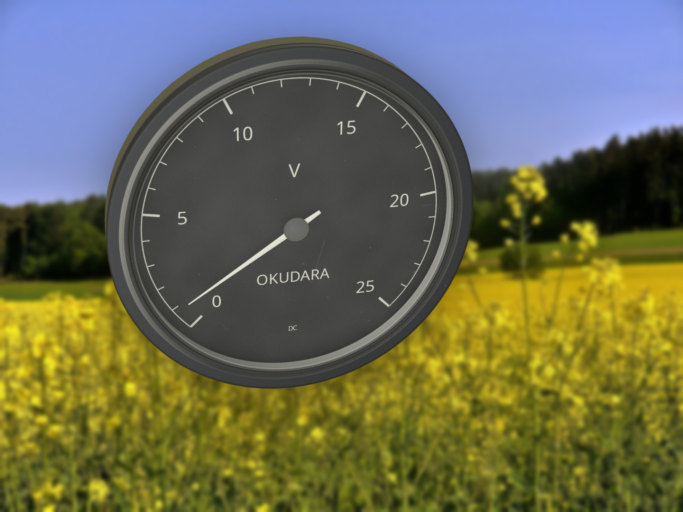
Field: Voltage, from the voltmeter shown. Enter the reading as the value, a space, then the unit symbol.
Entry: 1 V
